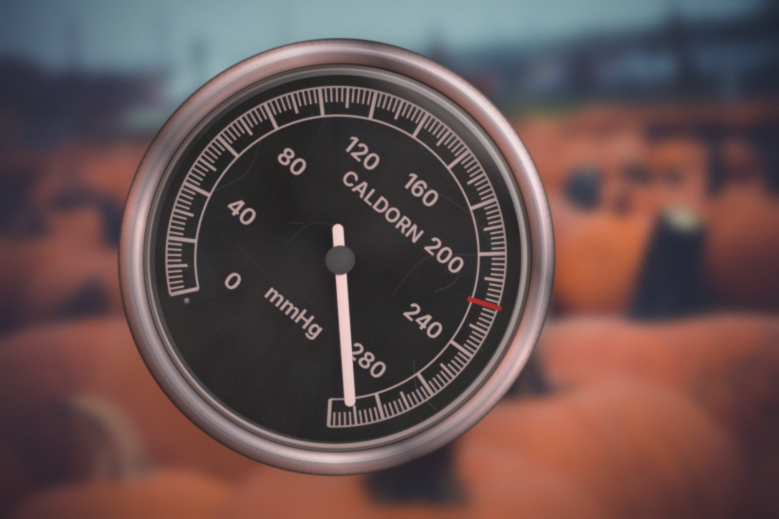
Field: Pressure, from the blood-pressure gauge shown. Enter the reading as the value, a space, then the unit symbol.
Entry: 292 mmHg
